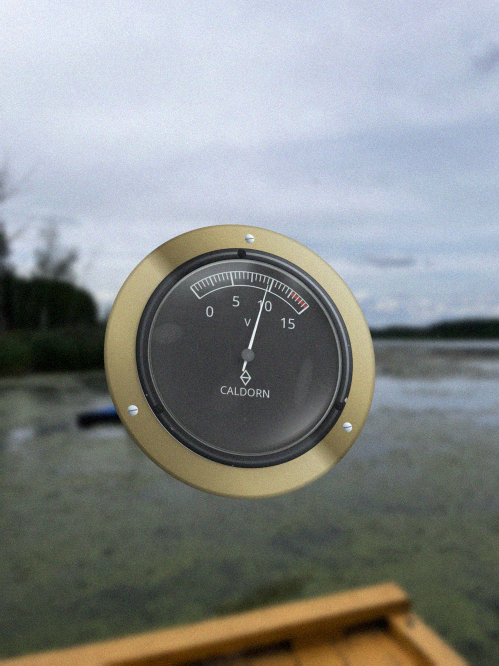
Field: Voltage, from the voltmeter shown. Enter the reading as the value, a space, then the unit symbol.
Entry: 9.5 V
